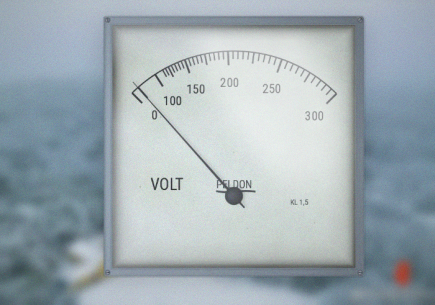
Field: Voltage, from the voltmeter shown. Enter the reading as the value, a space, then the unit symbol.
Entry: 50 V
